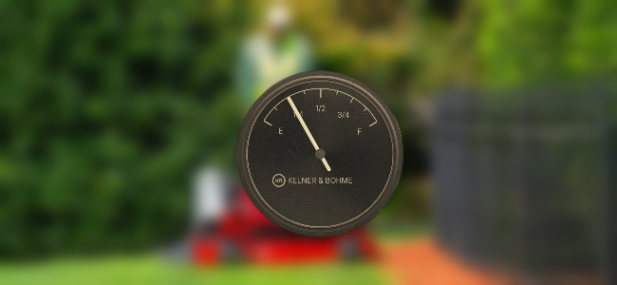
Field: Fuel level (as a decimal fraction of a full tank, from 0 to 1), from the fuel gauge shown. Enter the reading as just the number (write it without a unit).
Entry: 0.25
